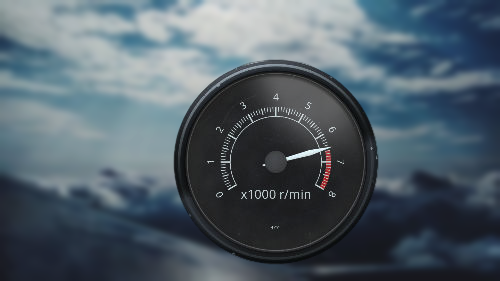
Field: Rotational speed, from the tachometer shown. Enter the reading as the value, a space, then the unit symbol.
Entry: 6500 rpm
